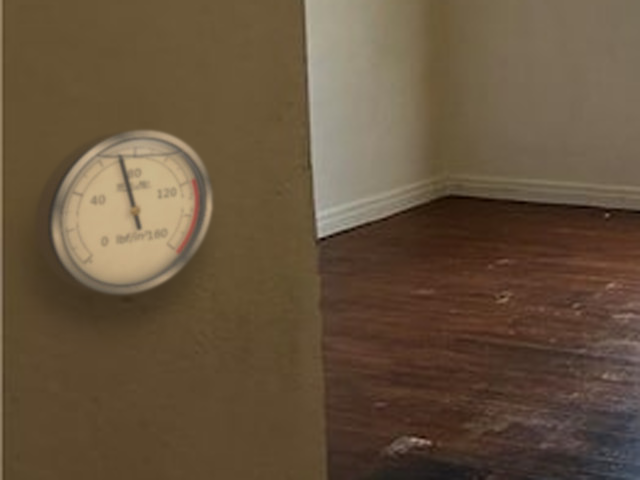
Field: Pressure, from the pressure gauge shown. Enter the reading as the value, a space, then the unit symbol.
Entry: 70 psi
